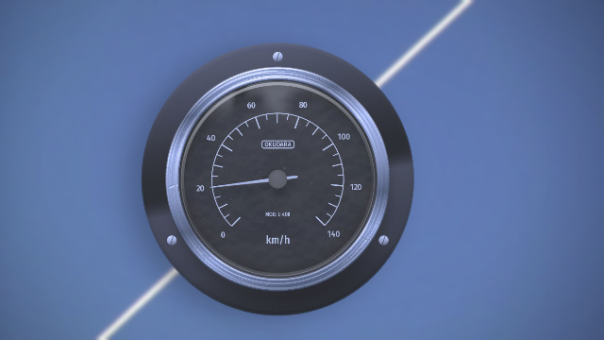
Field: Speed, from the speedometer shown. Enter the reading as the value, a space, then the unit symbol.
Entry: 20 km/h
